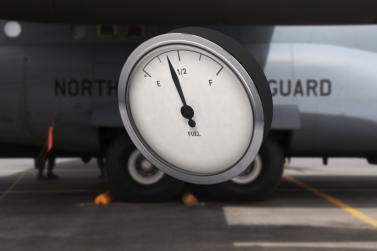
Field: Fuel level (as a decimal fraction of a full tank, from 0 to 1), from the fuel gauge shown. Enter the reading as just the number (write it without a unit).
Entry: 0.375
